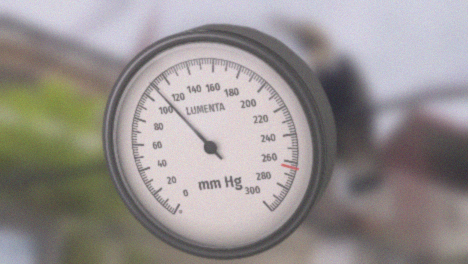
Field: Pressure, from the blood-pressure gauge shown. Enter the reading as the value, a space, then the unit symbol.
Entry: 110 mmHg
